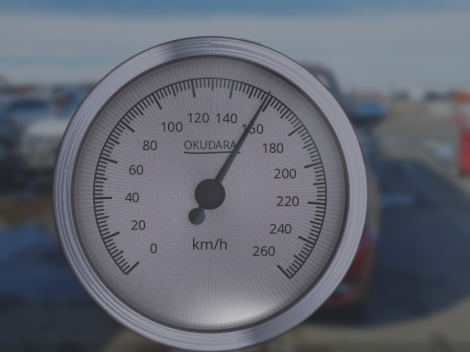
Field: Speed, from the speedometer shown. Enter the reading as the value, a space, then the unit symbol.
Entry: 158 km/h
